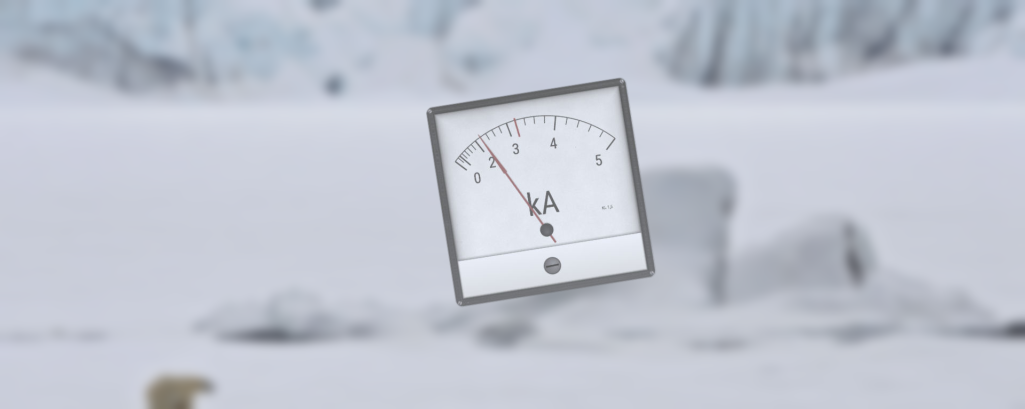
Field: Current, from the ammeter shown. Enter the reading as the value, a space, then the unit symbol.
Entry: 2.2 kA
